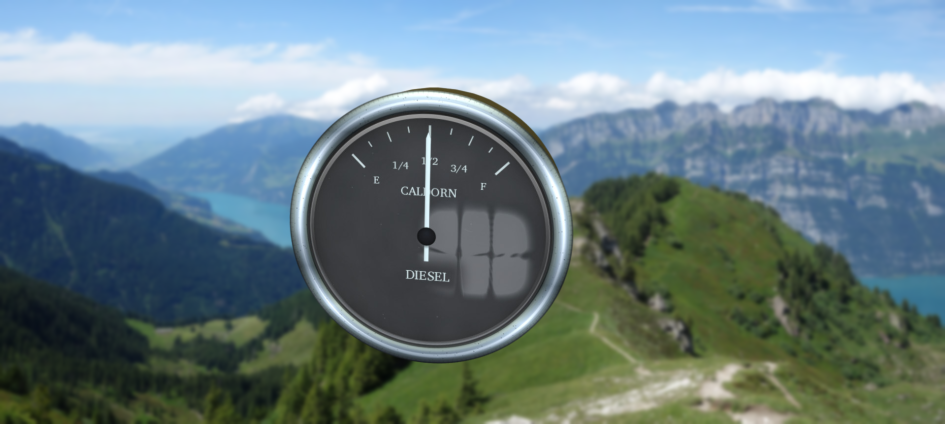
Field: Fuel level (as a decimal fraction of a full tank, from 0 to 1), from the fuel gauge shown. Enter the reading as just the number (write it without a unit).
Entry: 0.5
